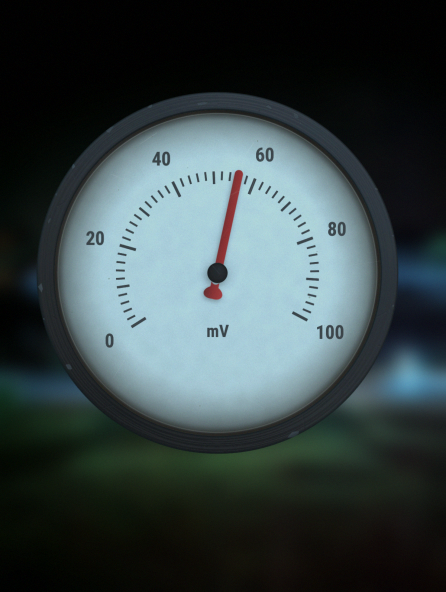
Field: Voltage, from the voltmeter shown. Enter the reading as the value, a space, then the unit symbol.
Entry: 56 mV
